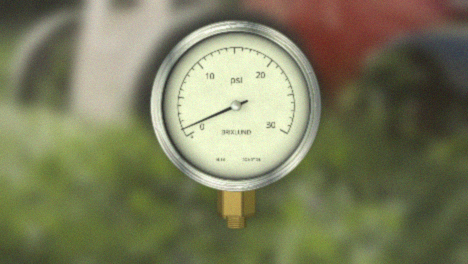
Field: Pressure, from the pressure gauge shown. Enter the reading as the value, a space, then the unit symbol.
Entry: 1 psi
